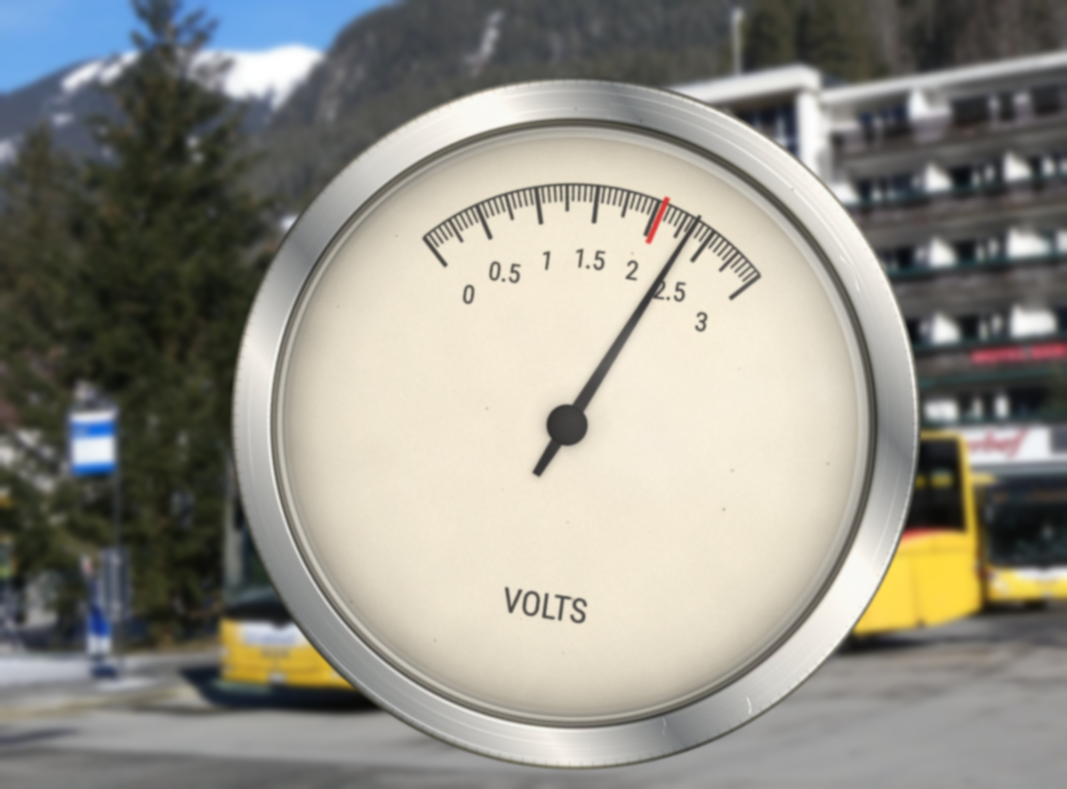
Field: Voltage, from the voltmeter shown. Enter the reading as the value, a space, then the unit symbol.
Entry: 2.35 V
